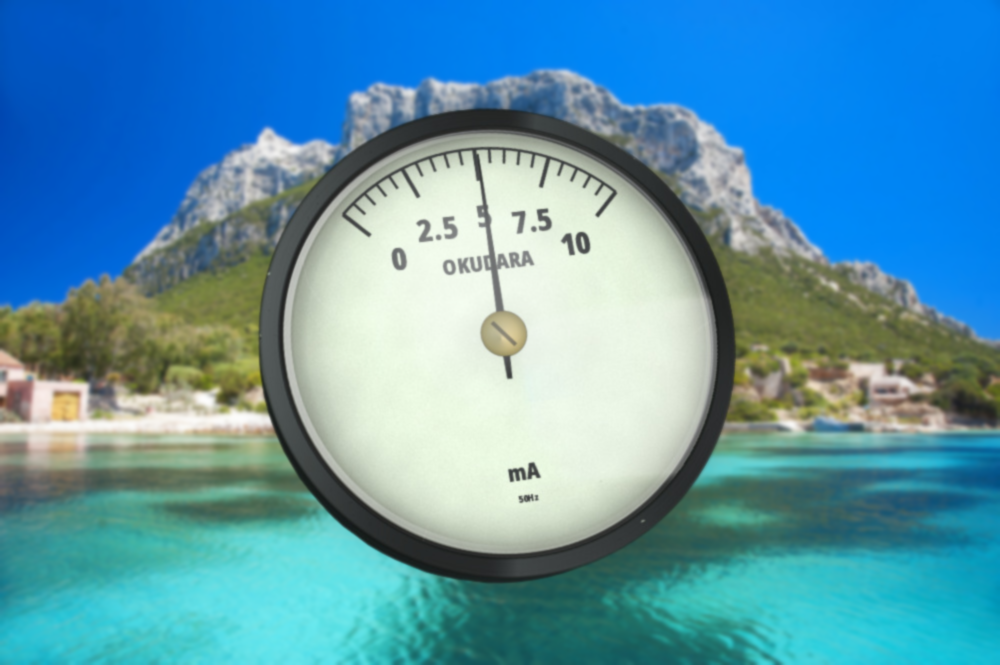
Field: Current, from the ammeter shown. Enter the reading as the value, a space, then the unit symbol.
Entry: 5 mA
